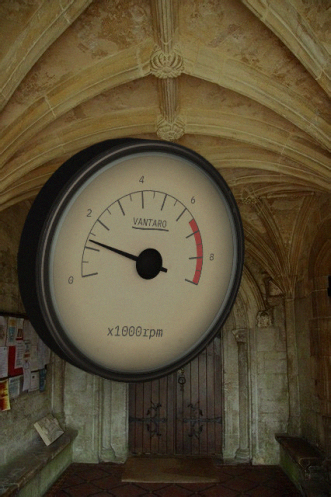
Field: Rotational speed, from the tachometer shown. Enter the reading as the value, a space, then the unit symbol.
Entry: 1250 rpm
